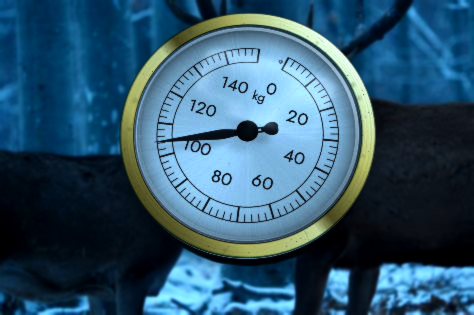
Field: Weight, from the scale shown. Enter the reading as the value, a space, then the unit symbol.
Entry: 104 kg
